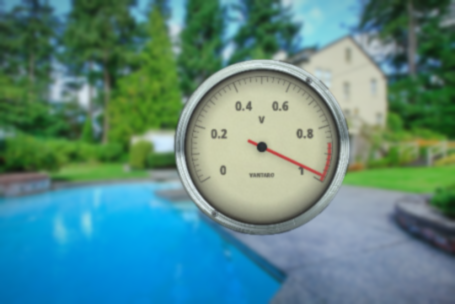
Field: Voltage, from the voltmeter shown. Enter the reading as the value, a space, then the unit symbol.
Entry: 0.98 V
